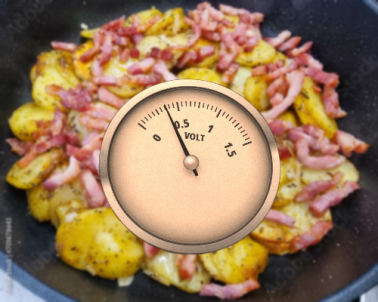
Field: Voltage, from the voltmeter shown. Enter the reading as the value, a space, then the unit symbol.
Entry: 0.35 V
